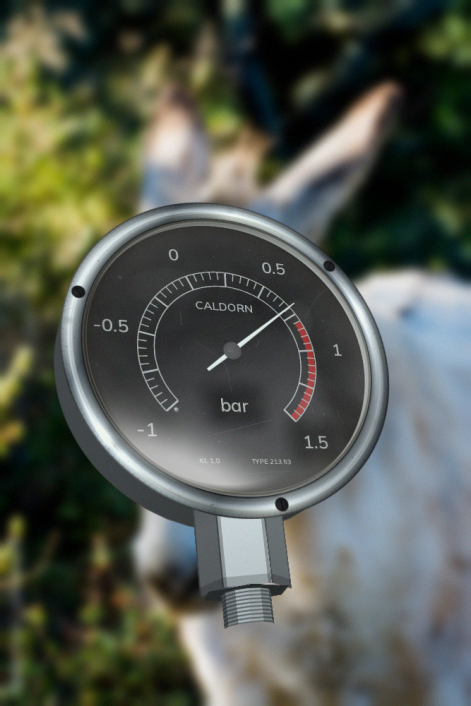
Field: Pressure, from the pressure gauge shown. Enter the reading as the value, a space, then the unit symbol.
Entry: 0.7 bar
